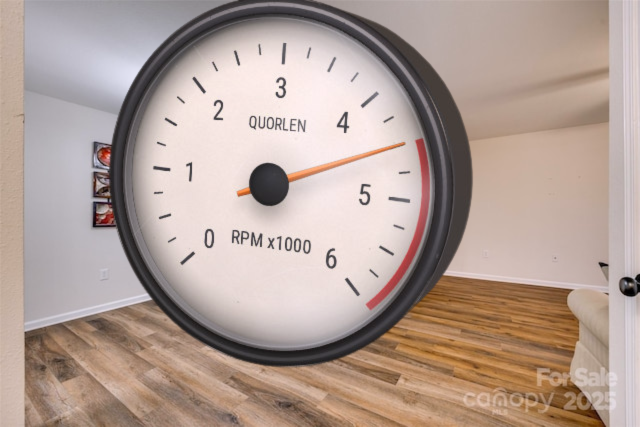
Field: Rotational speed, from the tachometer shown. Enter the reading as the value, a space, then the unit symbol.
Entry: 4500 rpm
